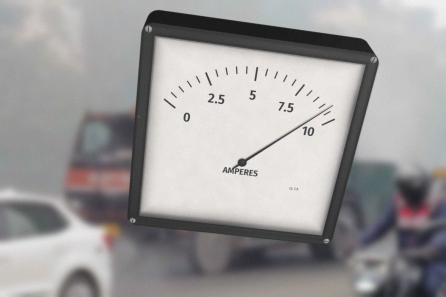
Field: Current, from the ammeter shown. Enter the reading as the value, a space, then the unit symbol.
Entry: 9.25 A
